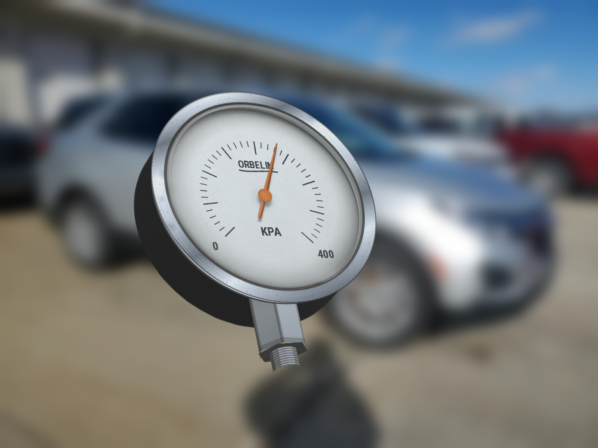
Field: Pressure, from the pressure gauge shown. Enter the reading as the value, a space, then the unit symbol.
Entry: 230 kPa
